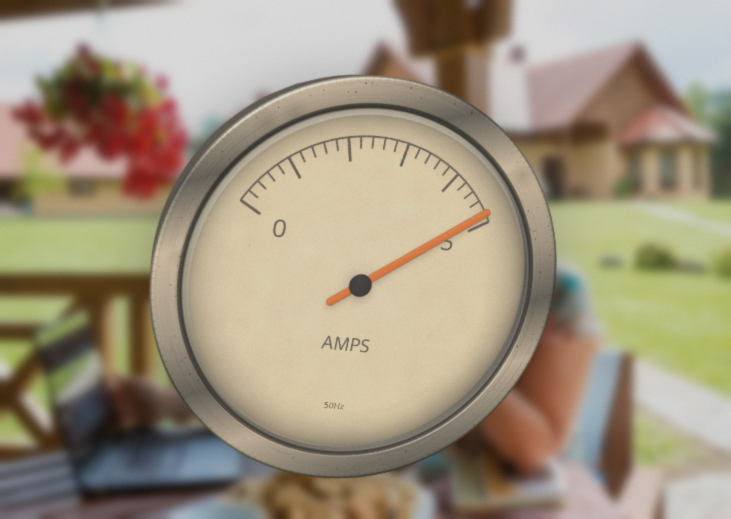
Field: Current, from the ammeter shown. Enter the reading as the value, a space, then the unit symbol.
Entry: 4.8 A
